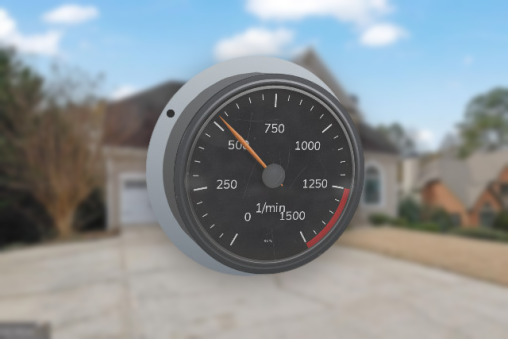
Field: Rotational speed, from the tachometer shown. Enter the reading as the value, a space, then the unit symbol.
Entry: 525 rpm
